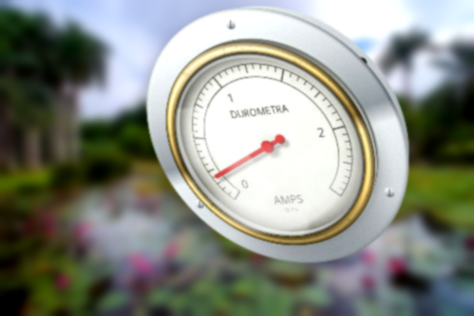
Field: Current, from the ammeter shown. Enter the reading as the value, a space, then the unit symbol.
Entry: 0.2 A
